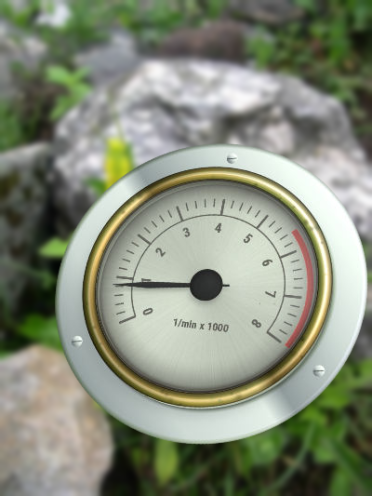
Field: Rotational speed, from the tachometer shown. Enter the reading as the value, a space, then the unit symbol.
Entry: 800 rpm
